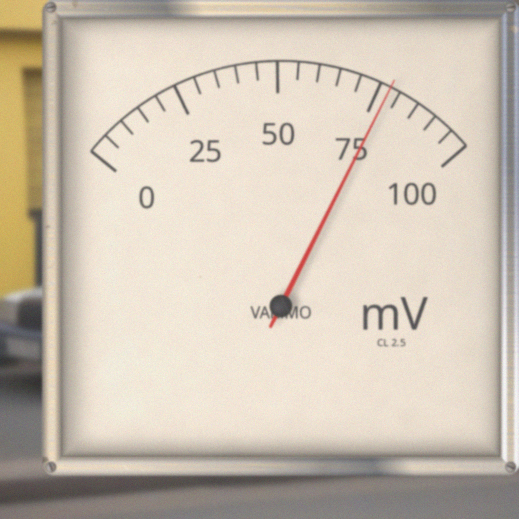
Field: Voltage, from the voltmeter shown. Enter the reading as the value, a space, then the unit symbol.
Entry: 77.5 mV
